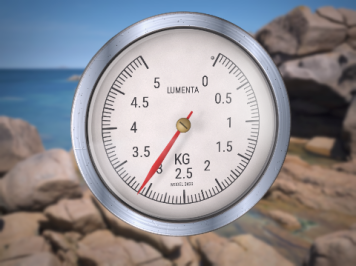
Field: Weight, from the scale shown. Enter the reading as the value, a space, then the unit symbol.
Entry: 3.1 kg
